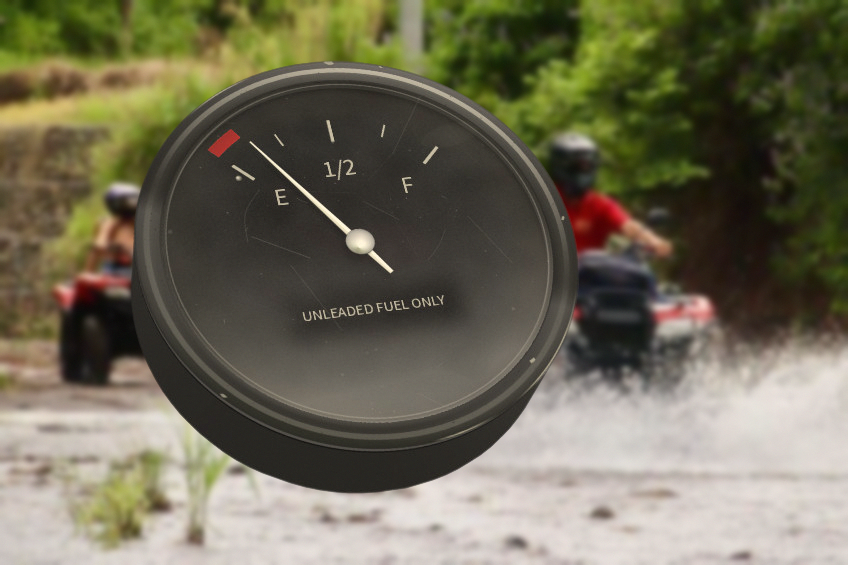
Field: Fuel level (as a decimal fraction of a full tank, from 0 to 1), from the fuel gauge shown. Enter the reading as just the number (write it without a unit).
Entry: 0.125
